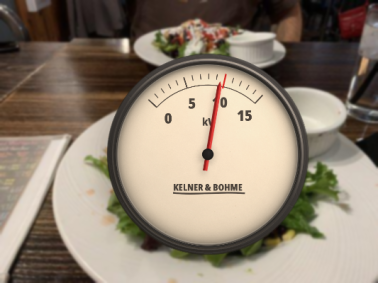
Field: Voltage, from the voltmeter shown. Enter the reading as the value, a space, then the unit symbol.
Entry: 9.5 kV
